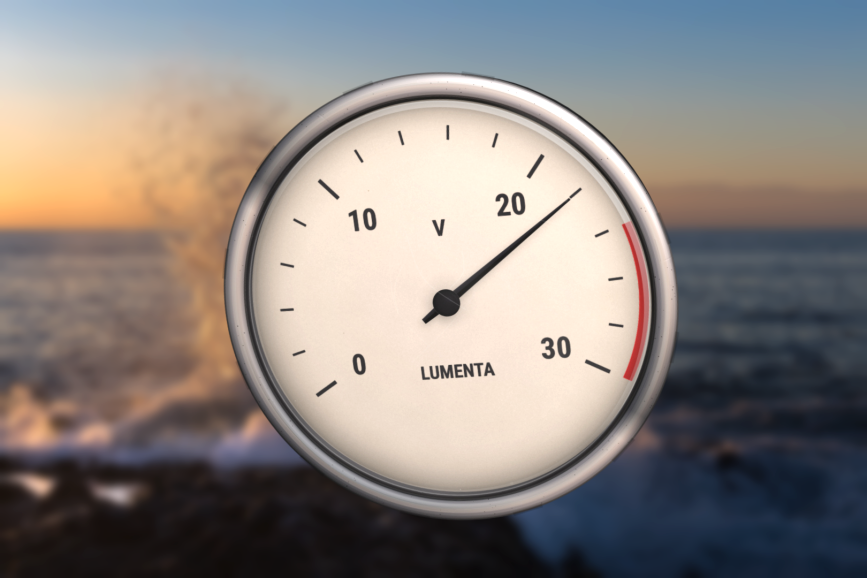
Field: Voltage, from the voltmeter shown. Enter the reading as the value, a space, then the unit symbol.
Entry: 22 V
